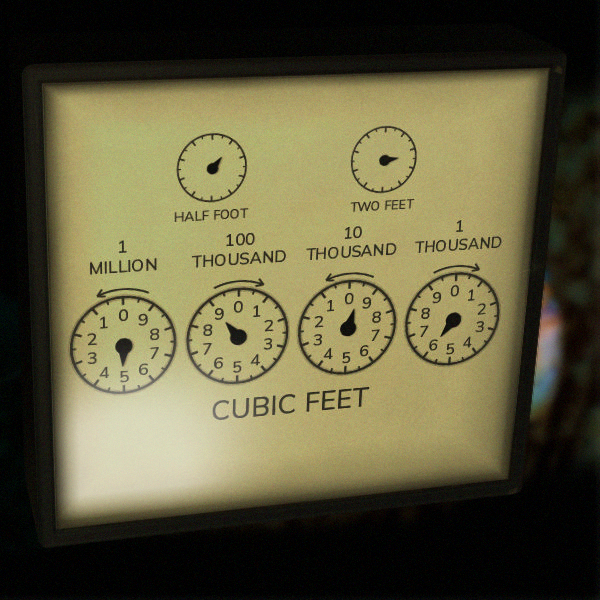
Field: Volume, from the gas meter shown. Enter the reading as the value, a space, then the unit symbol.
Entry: 489600 ft³
